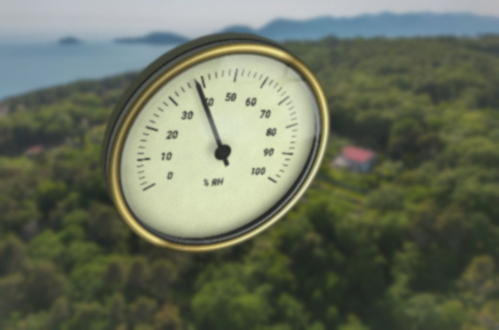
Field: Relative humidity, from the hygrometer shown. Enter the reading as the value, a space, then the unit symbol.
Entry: 38 %
